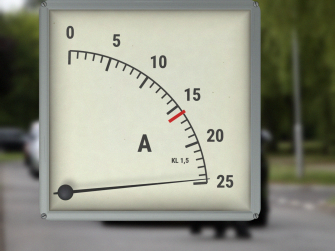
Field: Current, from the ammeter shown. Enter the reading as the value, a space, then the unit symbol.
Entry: 24.5 A
